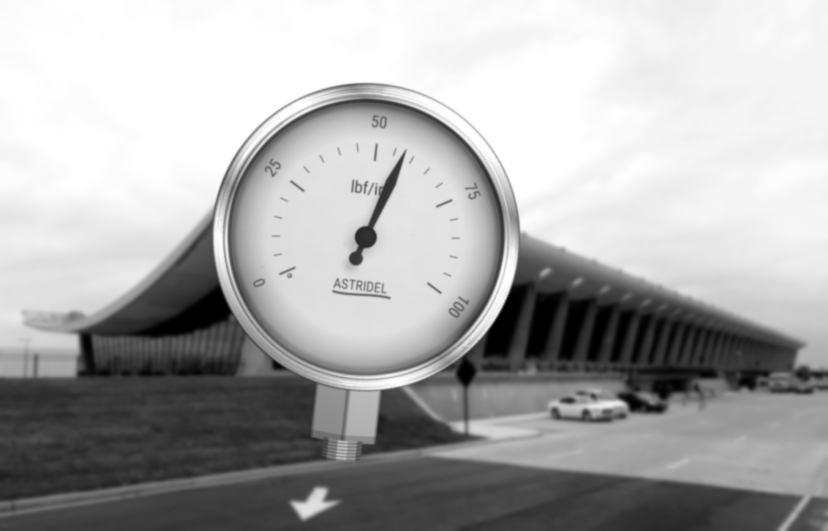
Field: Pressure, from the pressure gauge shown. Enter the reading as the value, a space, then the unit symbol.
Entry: 57.5 psi
